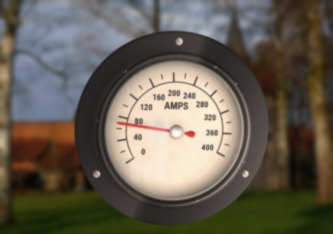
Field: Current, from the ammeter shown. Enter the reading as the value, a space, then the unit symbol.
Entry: 70 A
